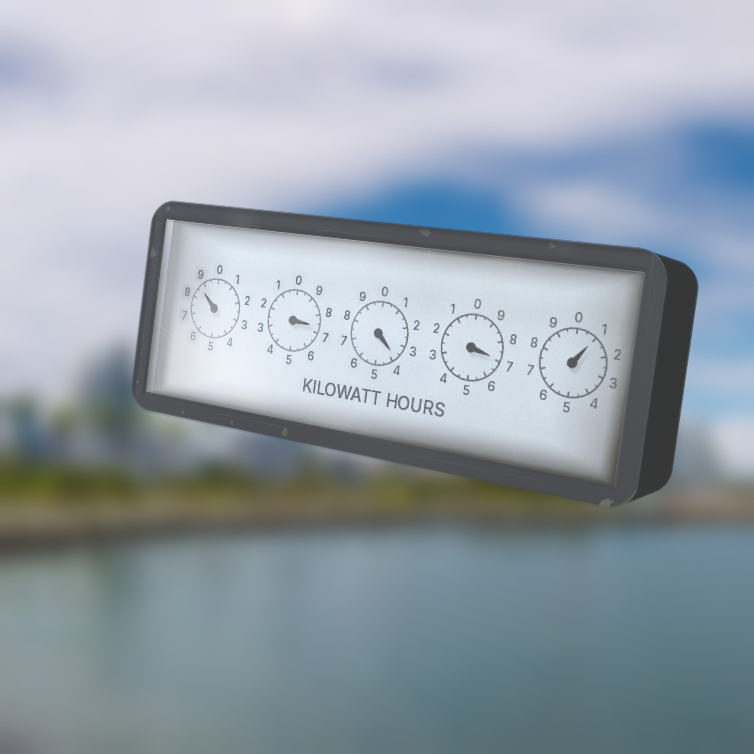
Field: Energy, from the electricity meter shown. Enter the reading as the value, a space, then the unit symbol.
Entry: 87371 kWh
